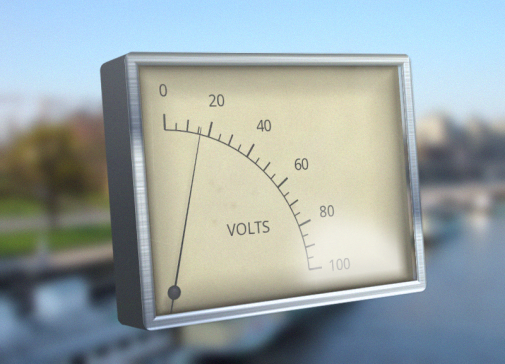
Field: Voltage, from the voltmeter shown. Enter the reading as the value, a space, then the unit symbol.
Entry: 15 V
